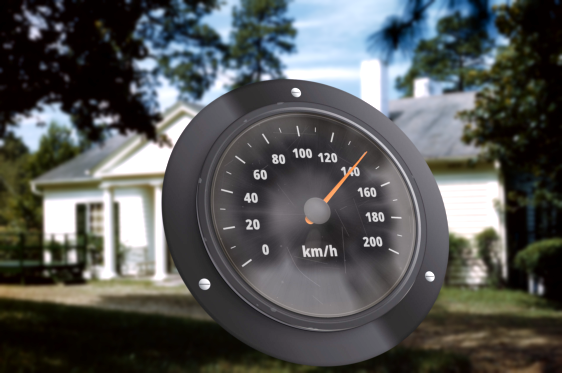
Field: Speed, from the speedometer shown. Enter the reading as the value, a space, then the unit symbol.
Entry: 140 km/h
